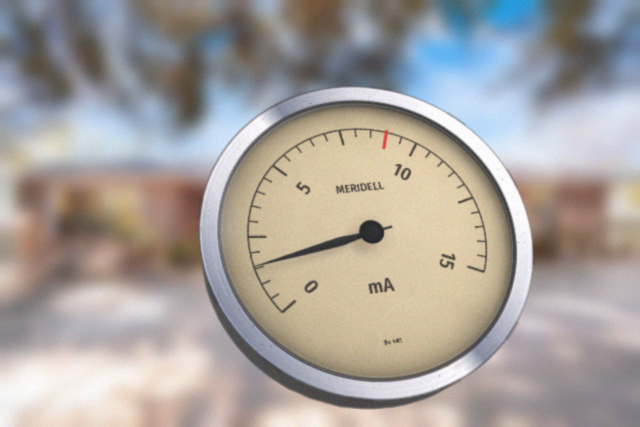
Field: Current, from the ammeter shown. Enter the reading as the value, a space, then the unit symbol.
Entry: 1.5 mA
